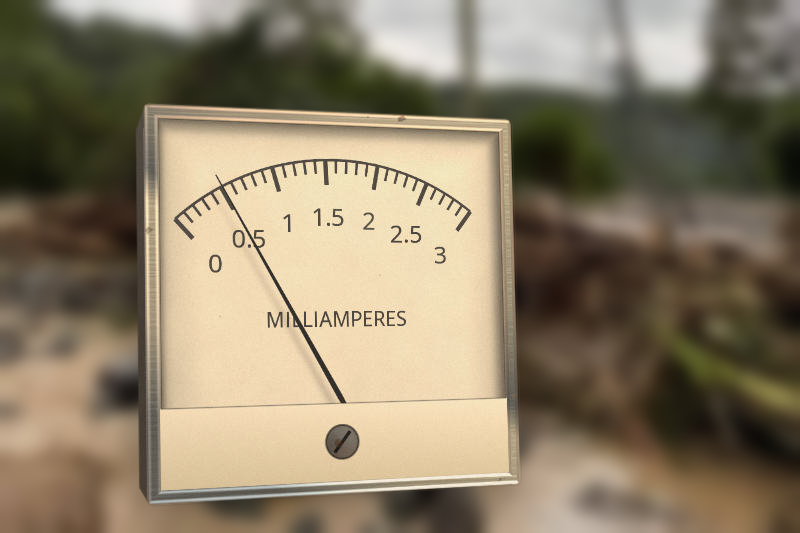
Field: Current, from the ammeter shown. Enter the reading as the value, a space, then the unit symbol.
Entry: 0.5 mA
